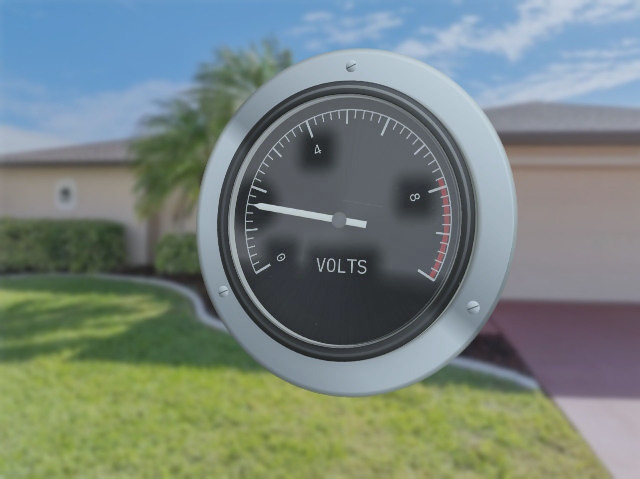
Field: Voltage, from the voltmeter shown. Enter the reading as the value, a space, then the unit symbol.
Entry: 1.6 V
